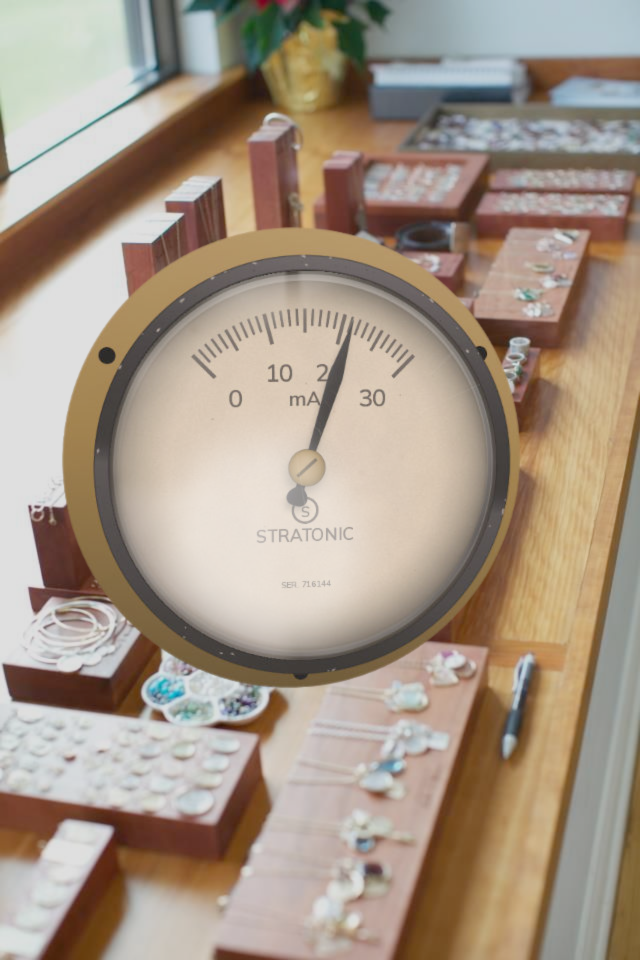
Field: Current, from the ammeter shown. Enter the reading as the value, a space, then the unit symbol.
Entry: 21 mA
